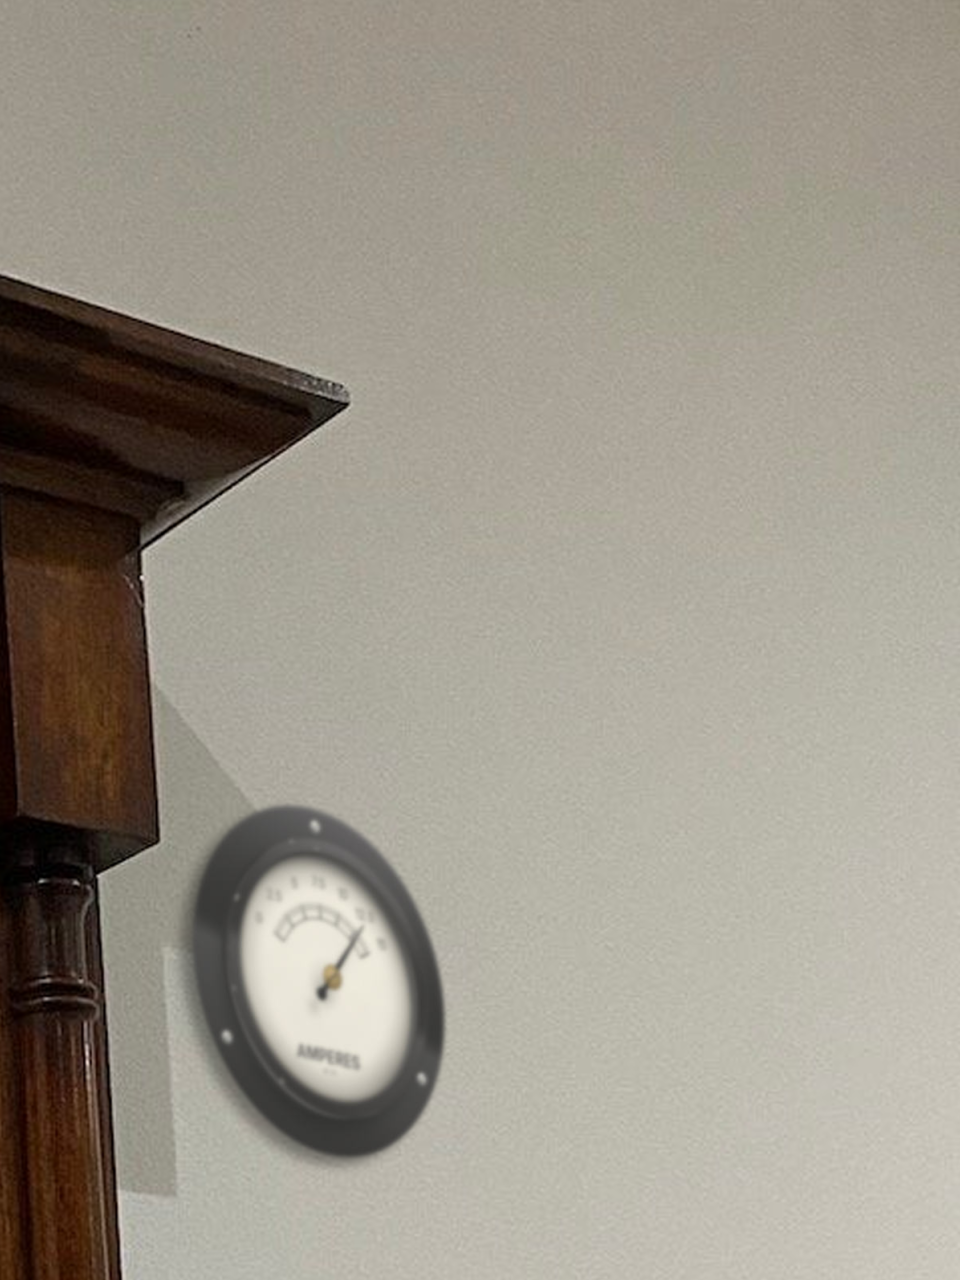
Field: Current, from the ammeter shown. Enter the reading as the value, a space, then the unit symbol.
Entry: 12.5 A
